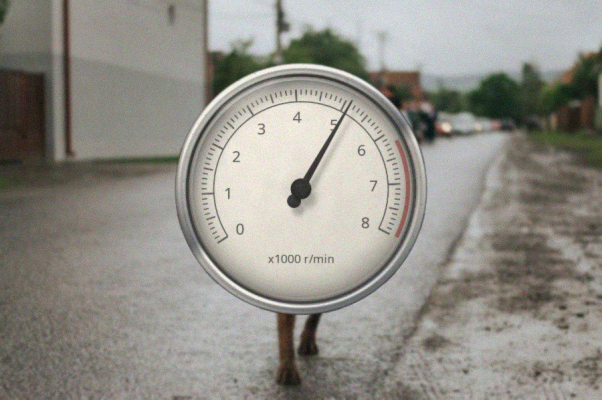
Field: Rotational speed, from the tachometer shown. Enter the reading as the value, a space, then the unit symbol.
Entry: 5100 rpm
